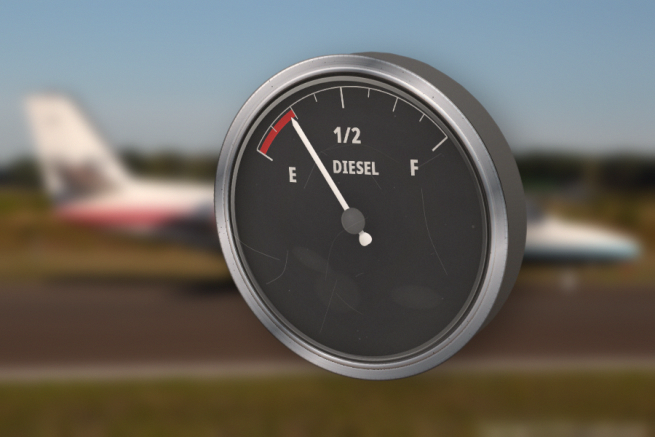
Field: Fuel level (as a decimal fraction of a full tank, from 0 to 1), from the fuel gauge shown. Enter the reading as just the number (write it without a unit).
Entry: 0.25
